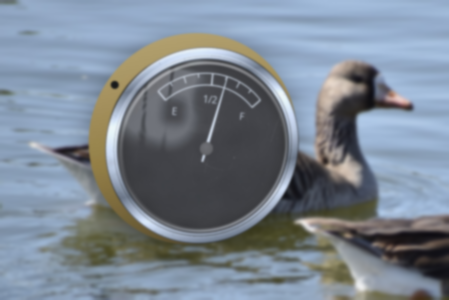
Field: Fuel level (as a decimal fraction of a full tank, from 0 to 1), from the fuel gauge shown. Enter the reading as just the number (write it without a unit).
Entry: 0.625
